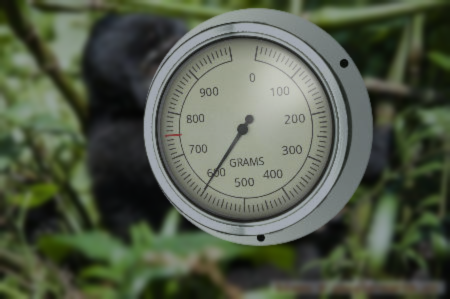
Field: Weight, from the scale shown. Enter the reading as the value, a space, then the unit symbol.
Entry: 600 g
